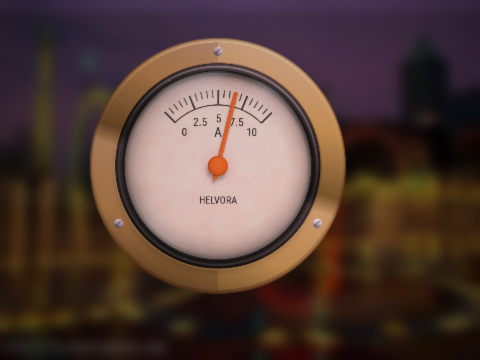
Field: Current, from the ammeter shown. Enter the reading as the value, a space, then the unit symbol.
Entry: 6.5 A
